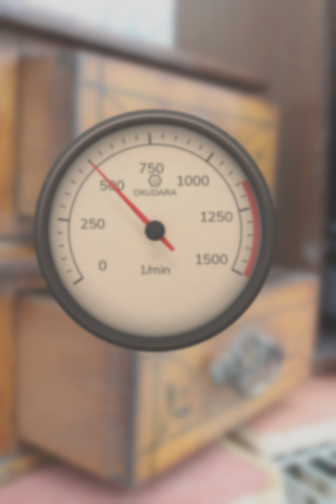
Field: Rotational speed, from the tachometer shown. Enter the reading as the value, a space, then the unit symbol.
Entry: 500 rpm
